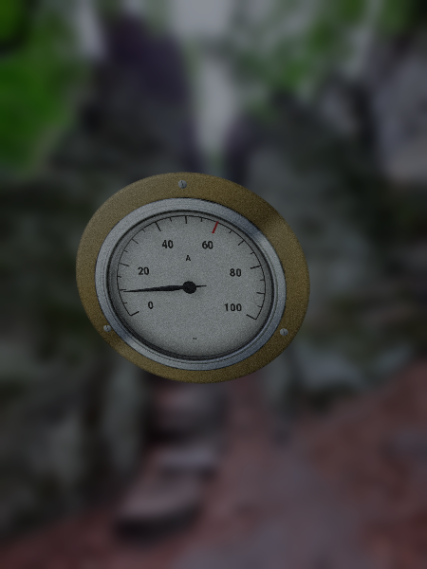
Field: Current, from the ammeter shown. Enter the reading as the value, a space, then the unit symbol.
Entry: 10 A
